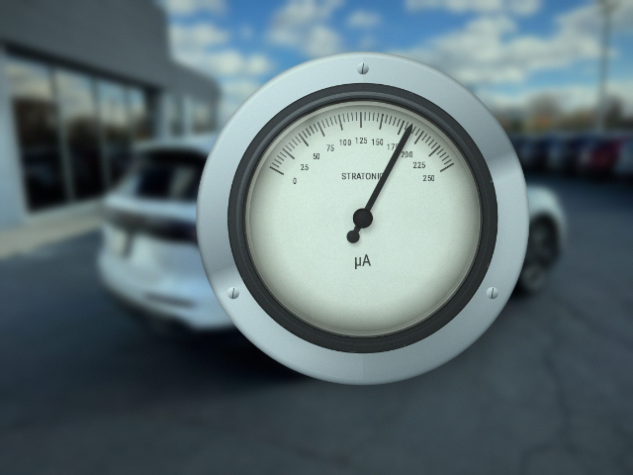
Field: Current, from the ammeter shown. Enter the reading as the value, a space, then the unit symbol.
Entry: 185 µA
